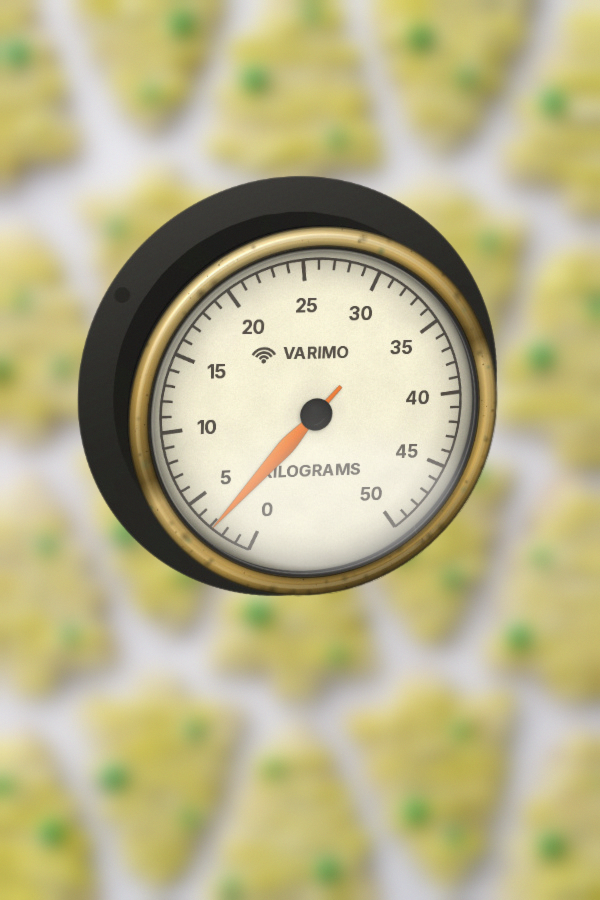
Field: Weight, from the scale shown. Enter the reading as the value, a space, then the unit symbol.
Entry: 3 kg
